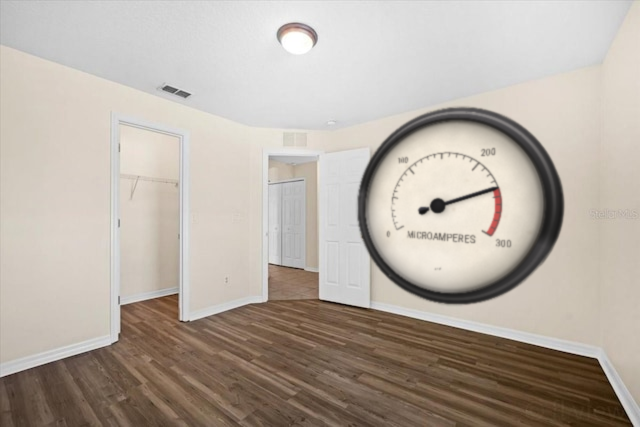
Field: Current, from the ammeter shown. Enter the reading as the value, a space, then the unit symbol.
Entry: 240 µA
